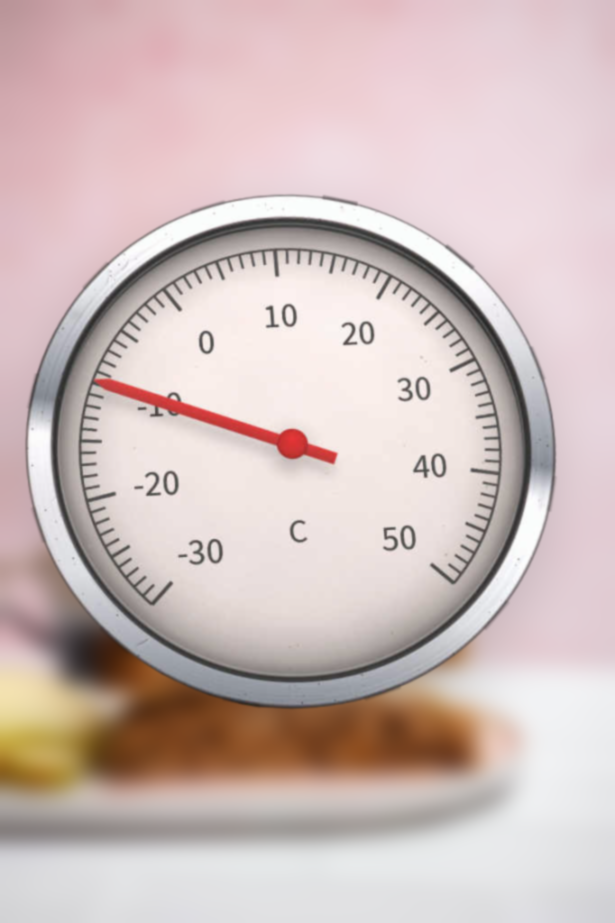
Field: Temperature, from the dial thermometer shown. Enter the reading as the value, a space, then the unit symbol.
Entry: -10 °C
